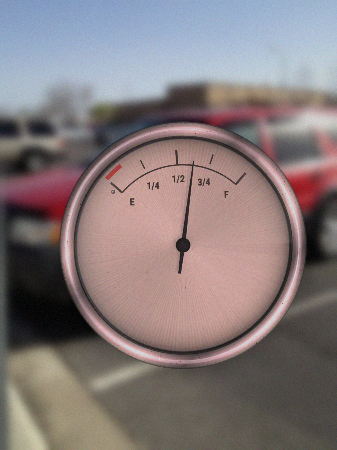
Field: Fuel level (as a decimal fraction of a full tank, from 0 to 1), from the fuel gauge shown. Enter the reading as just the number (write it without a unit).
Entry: 0.625
